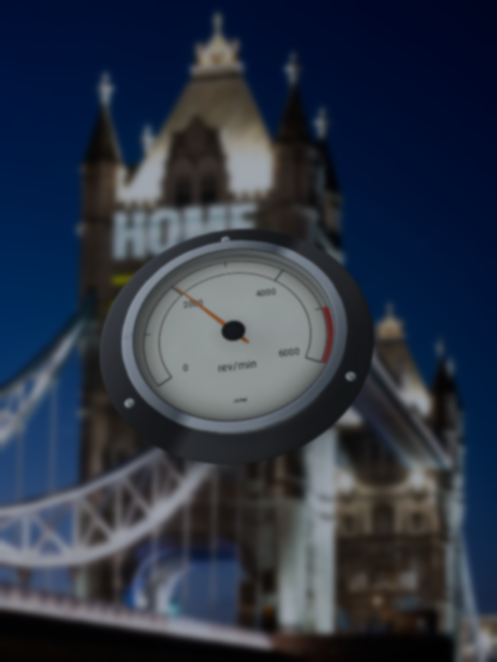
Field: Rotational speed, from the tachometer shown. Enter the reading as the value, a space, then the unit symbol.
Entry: 2000 rpm
